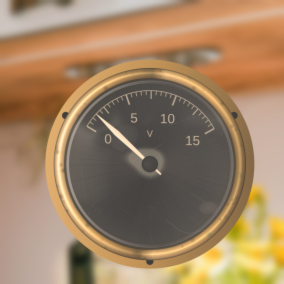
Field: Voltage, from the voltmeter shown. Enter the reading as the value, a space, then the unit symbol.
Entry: 1.5 V
